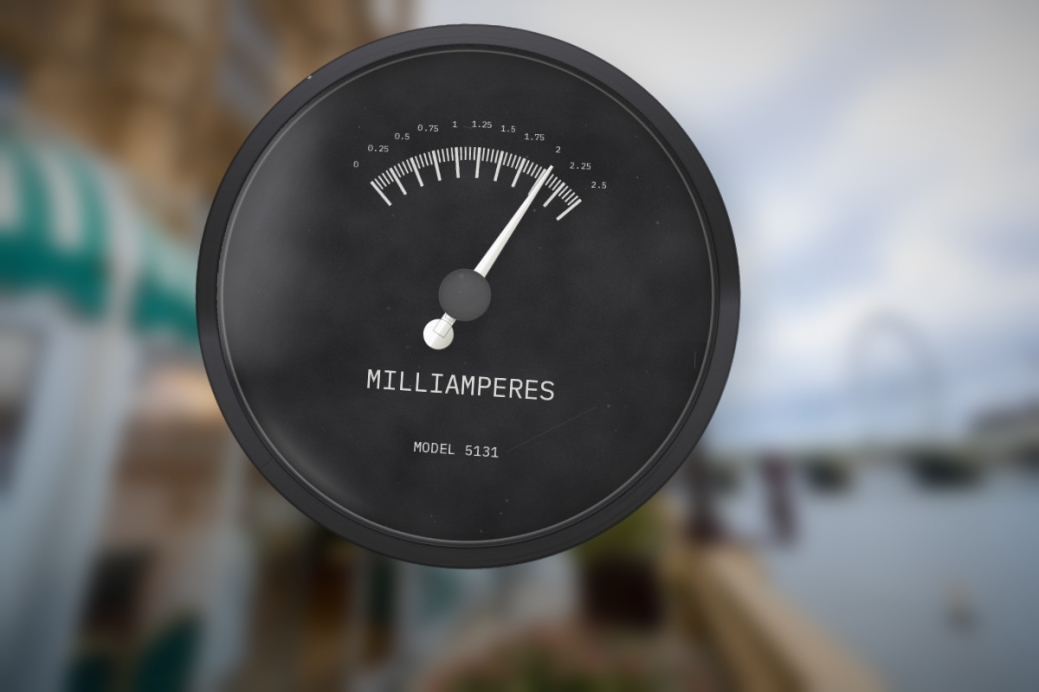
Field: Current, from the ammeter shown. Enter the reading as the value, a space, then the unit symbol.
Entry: 2.05 mA
